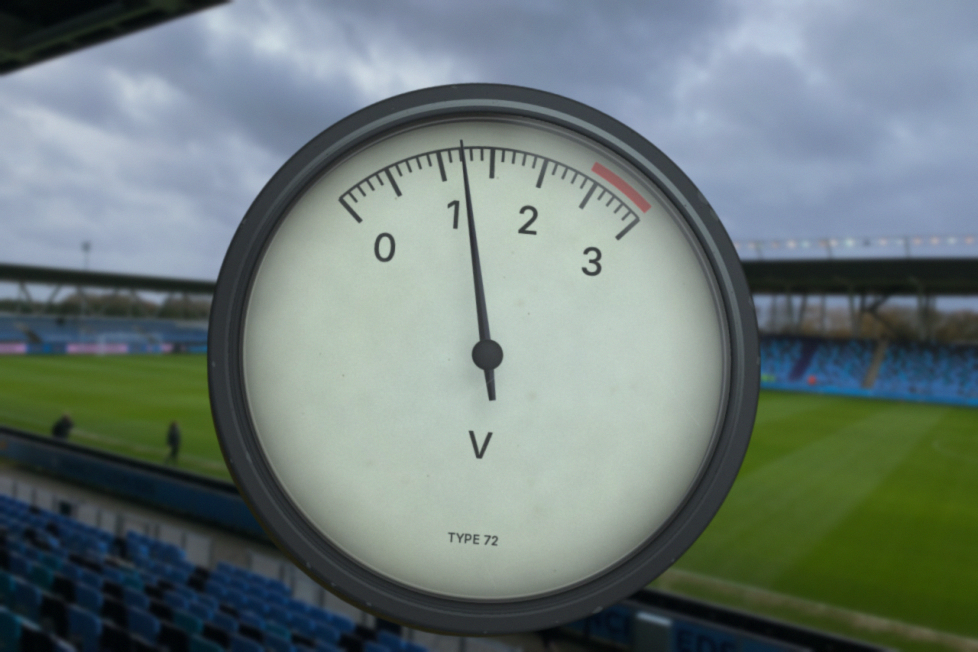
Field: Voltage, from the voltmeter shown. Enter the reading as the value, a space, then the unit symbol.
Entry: 1.2 V
